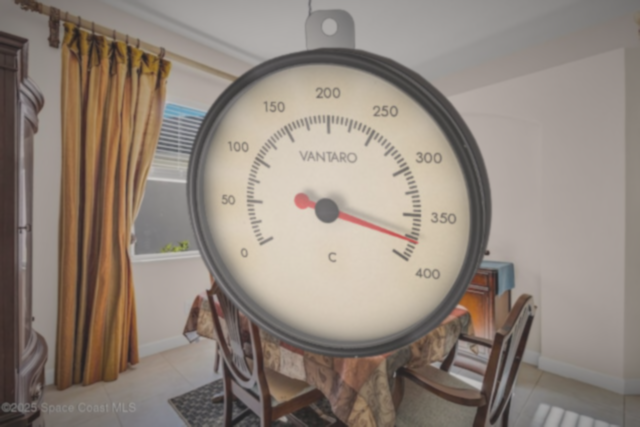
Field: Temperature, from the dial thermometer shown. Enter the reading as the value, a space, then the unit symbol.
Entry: 375 °C
